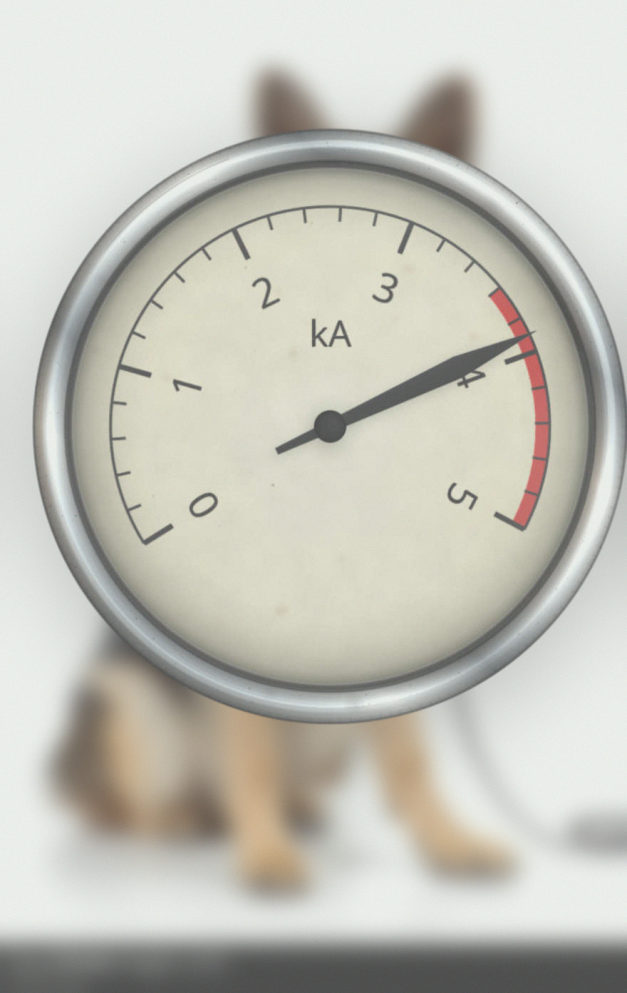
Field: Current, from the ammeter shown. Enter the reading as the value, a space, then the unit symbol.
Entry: 3.9 kA
